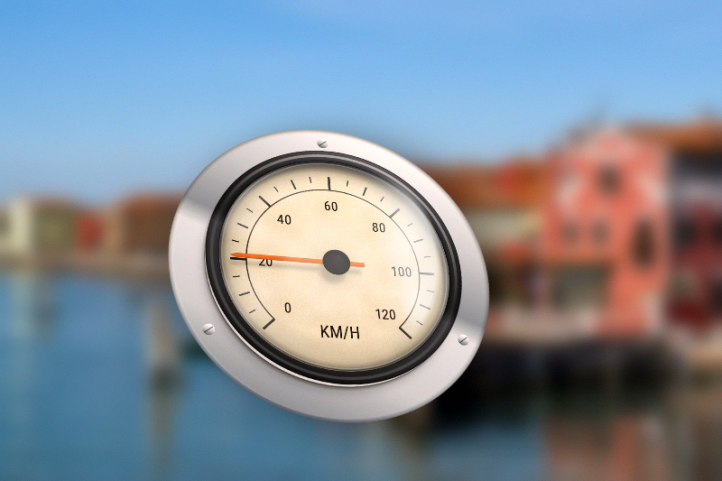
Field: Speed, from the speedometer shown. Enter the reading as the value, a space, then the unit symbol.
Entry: 20 km/h
